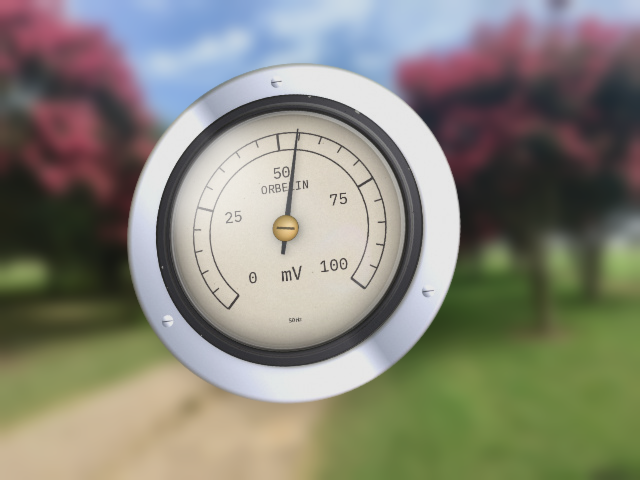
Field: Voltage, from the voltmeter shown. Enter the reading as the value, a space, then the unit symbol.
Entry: 55 mV
